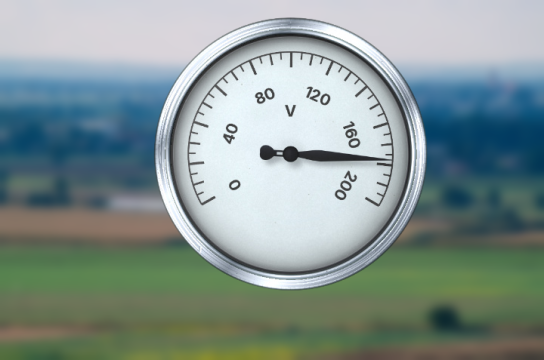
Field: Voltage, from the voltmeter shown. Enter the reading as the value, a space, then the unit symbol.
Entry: 177.5 V
